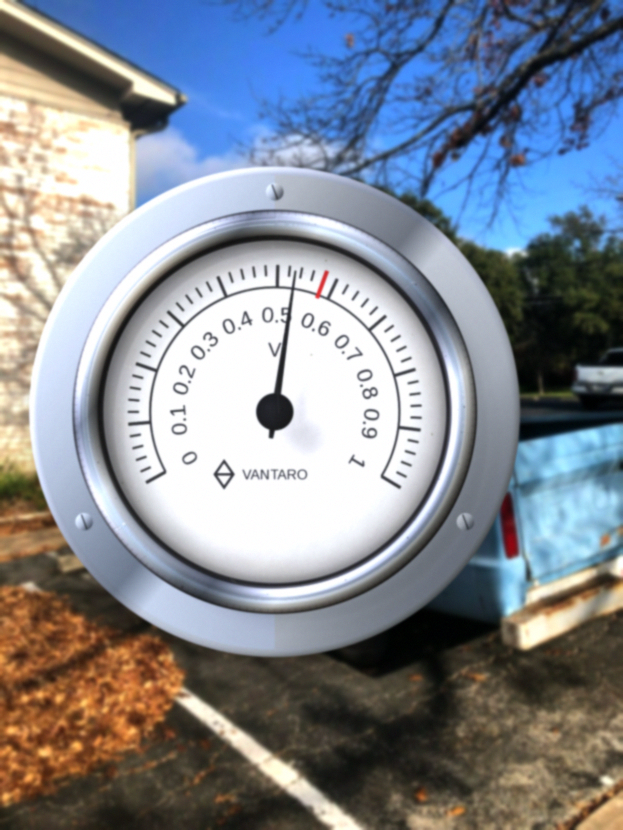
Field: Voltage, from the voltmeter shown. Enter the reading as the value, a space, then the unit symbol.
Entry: 0.53 V
